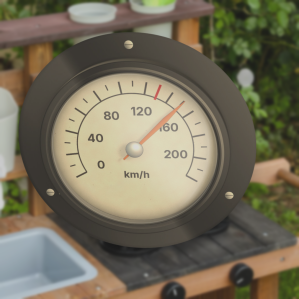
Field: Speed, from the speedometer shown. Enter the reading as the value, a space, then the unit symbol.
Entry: 150 km/h
